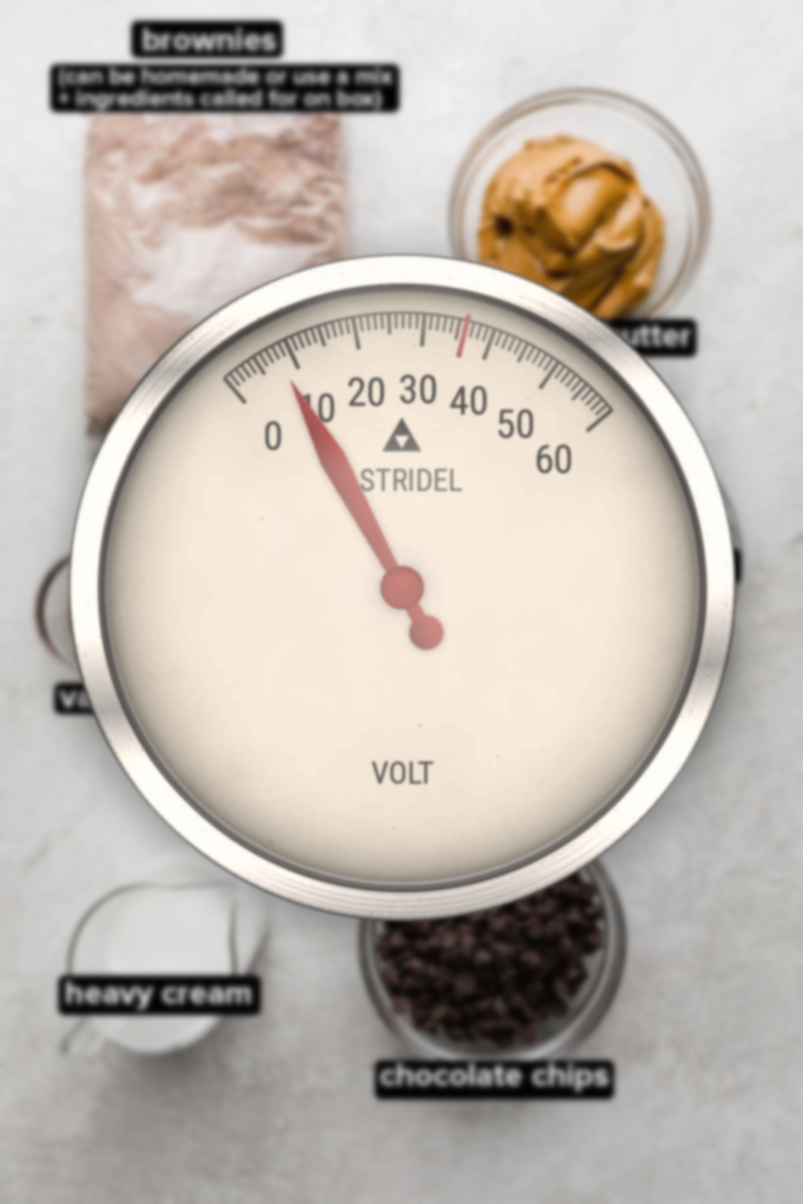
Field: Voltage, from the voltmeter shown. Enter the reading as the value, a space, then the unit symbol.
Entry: 8 V
